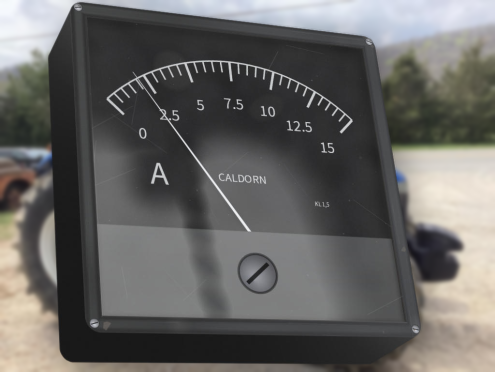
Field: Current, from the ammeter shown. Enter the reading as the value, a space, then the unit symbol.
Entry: 2 A
